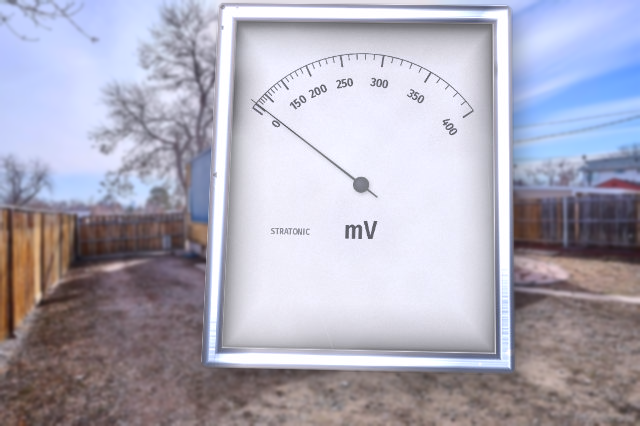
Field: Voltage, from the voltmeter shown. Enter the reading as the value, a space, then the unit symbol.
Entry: 50 mV
